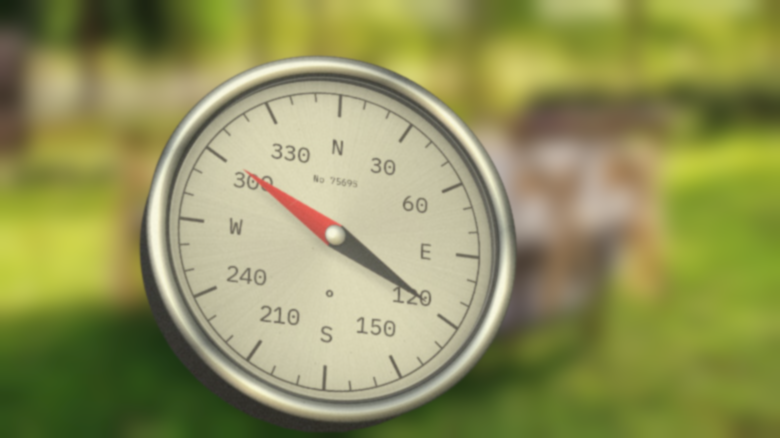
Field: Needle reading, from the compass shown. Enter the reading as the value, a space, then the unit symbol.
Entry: 300 °
